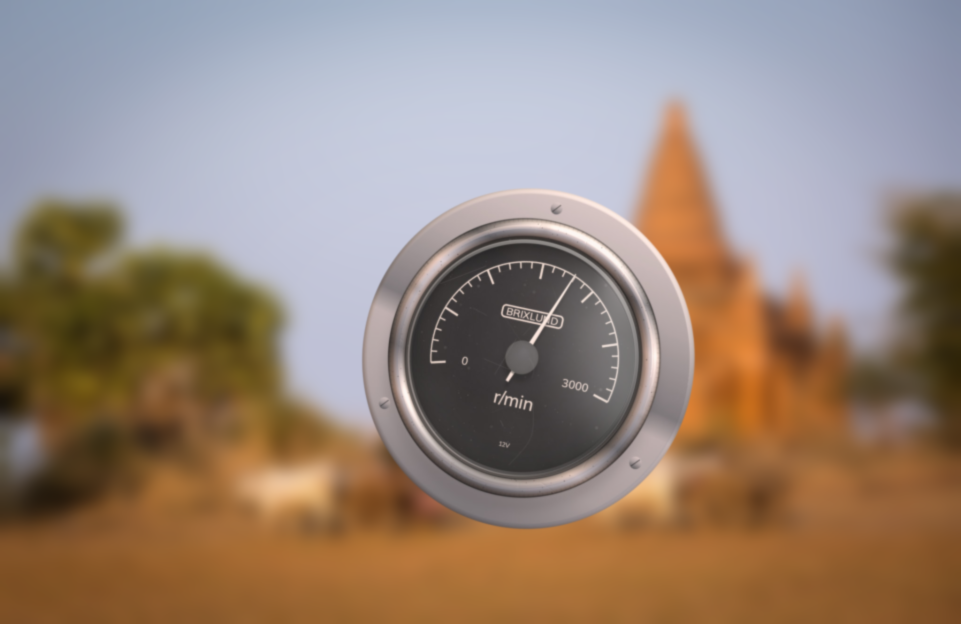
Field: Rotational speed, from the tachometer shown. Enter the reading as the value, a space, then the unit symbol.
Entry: 1800 rpm
